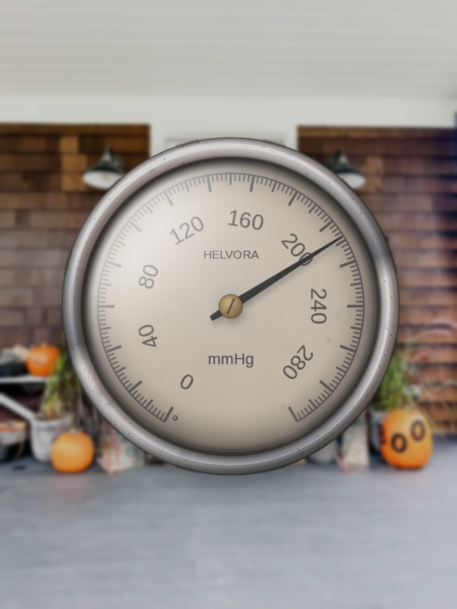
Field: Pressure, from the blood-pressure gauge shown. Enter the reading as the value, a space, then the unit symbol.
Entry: 208 mmHg
